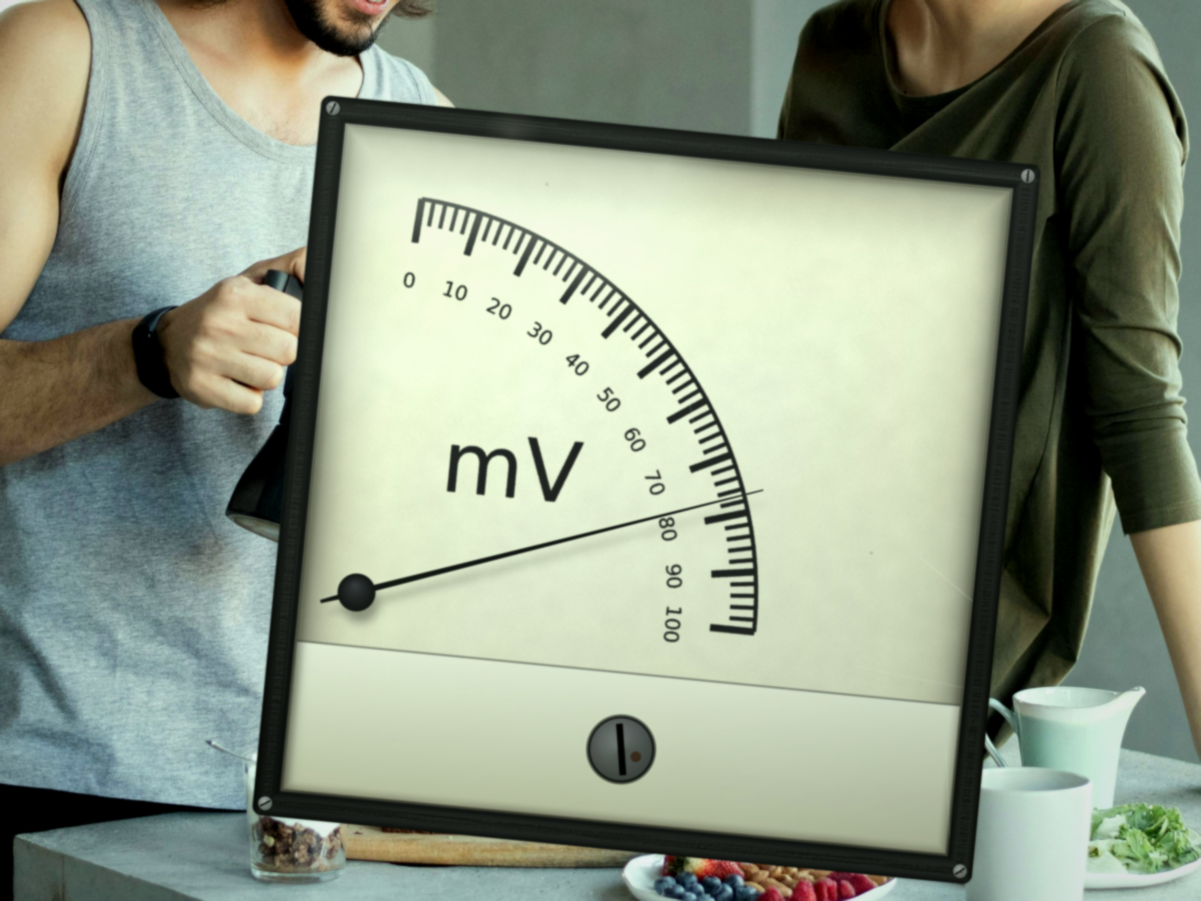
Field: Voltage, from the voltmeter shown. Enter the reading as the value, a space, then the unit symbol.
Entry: 77 mV
